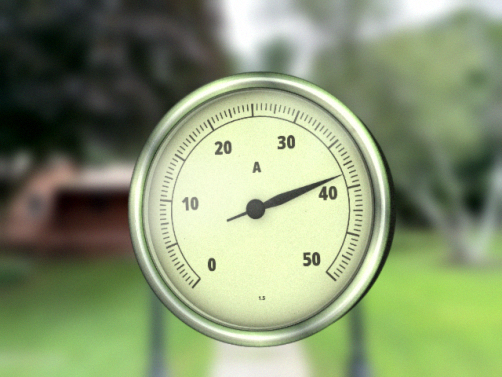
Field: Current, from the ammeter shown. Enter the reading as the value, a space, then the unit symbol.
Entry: 38.5 A
